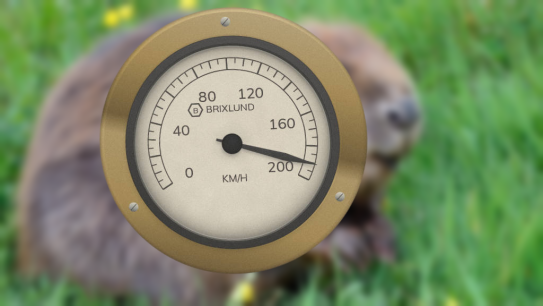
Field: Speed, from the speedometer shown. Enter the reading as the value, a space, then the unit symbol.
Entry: 190 km/h
